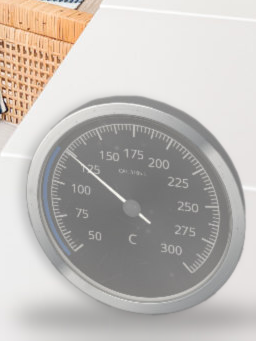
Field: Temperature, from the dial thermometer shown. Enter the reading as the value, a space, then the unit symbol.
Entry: 125 °C
